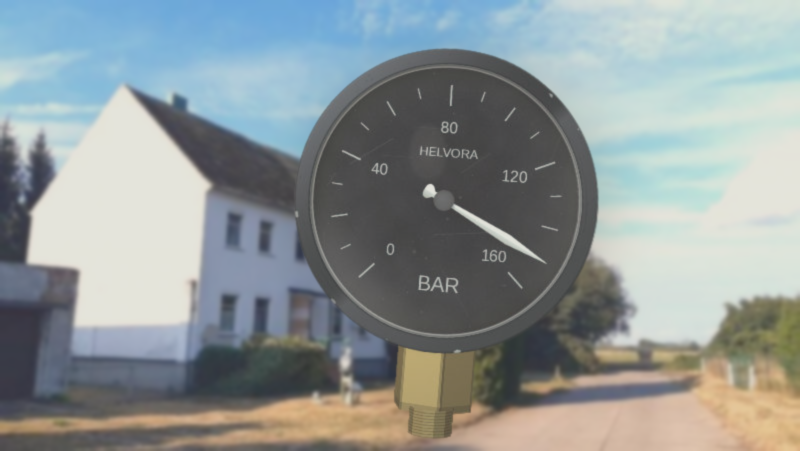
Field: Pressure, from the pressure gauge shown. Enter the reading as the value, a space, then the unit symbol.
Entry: 150 bar
